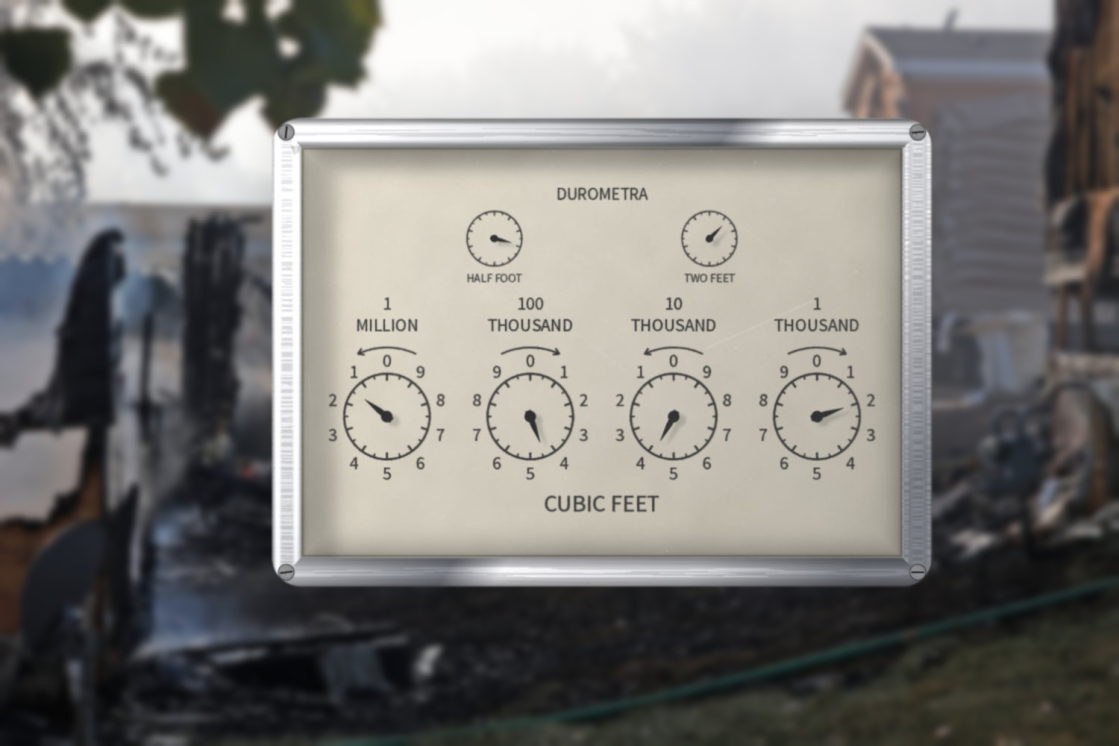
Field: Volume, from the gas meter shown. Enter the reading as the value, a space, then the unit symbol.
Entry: 144200 ft³
